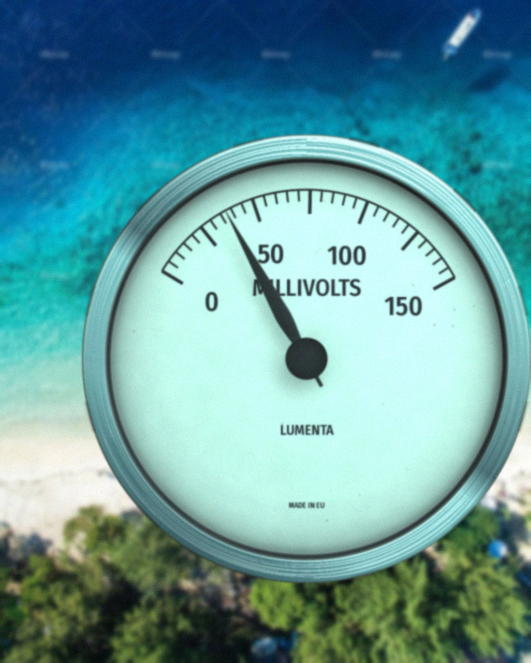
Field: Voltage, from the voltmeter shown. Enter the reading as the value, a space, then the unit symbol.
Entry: 37.5 mV
